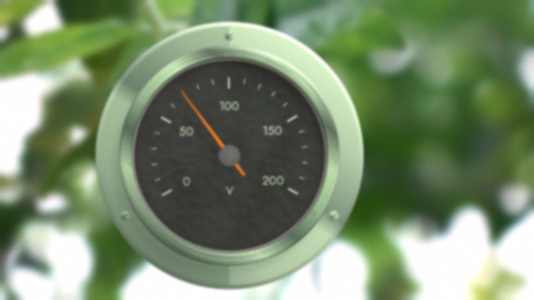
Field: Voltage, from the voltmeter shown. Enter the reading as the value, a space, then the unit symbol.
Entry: 70 V
